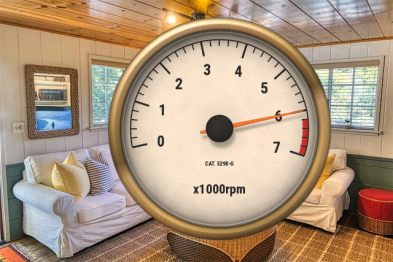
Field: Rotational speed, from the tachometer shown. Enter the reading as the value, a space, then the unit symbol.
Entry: 6000 rpm
